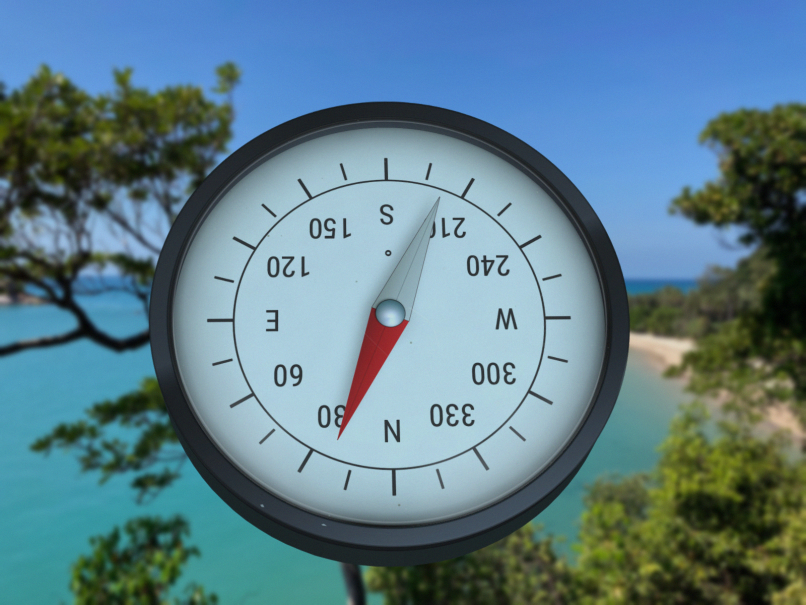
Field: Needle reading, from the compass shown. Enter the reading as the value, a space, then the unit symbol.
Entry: 22.5 °
